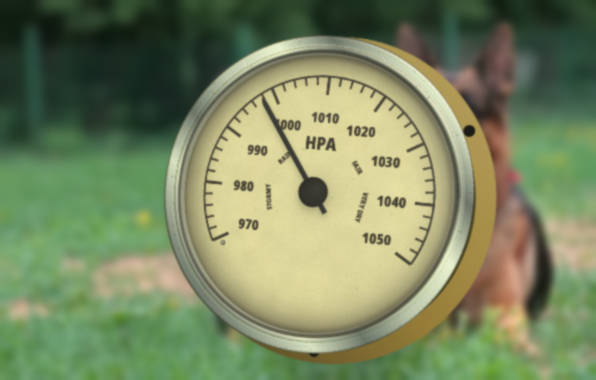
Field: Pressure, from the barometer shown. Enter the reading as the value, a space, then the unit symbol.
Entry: 998 hPa
